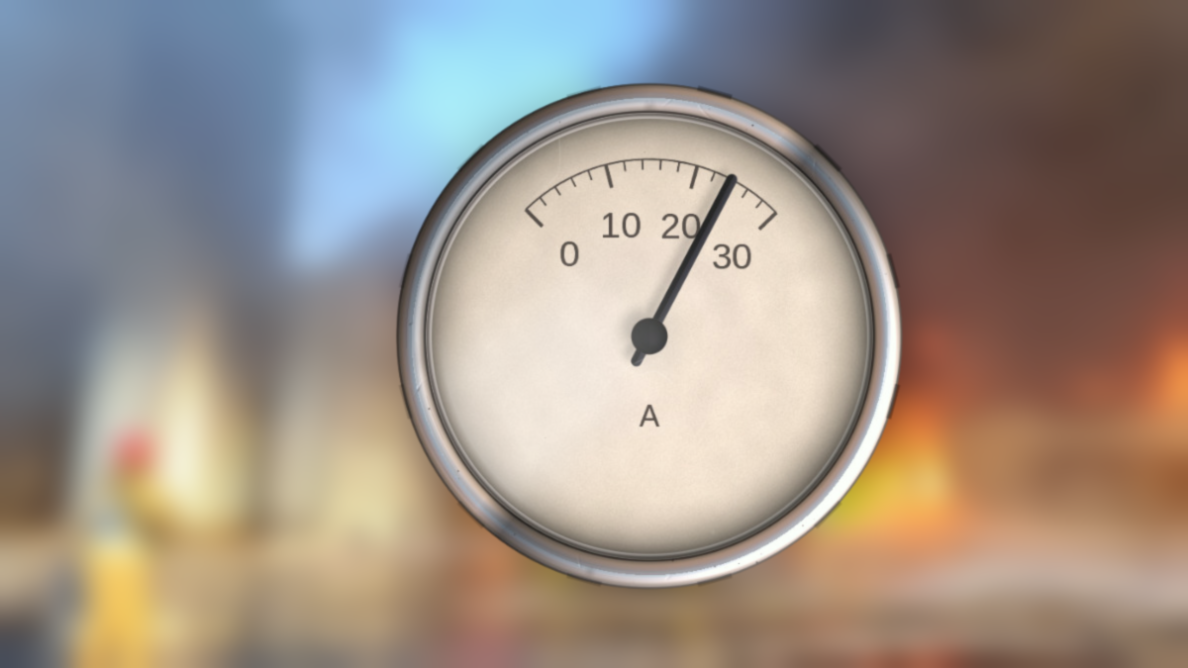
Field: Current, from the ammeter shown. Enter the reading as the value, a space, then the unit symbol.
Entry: 24 A
